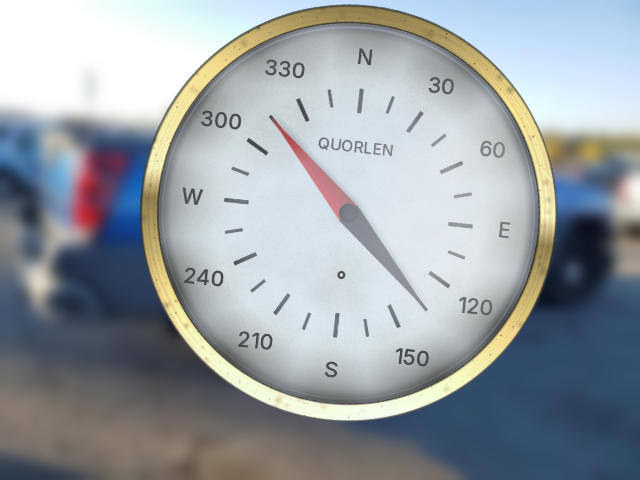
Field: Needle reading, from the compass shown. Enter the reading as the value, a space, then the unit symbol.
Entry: 315 °
